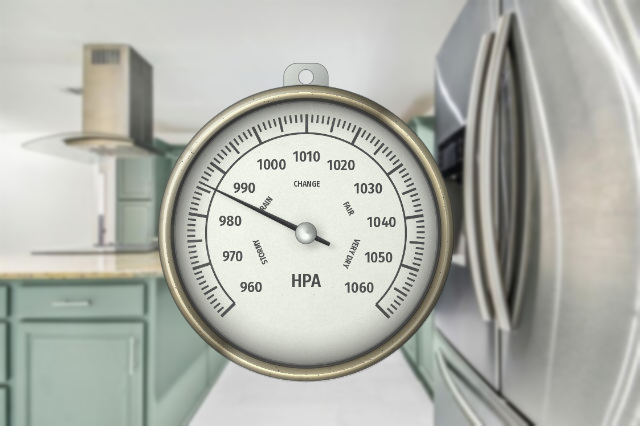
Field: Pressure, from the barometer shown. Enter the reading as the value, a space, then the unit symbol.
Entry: 986 hPa
